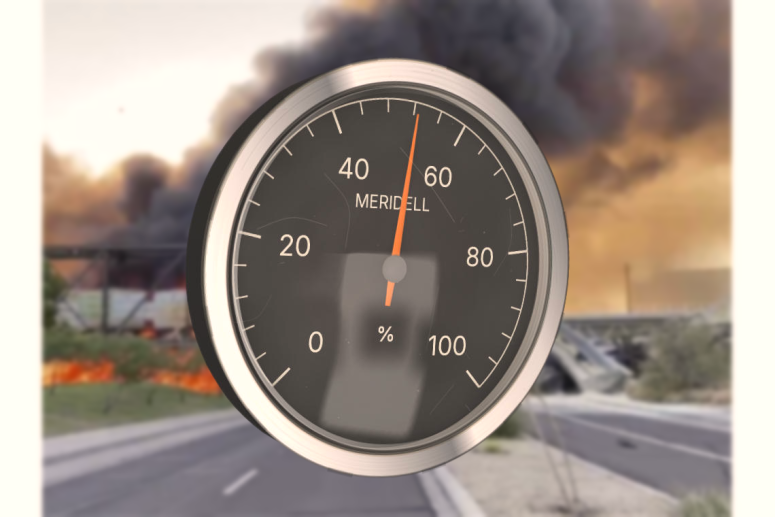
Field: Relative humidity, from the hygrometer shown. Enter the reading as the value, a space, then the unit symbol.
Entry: 52 %
